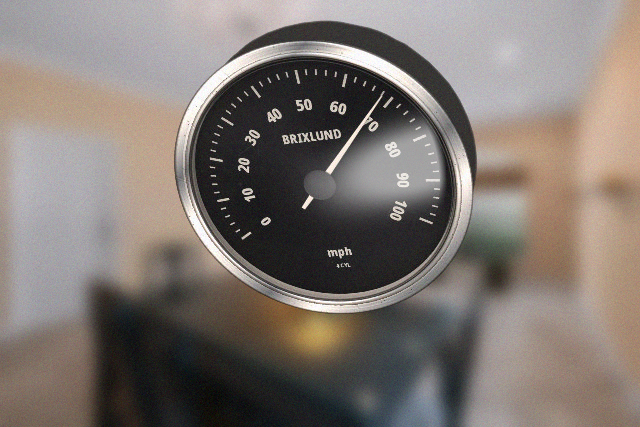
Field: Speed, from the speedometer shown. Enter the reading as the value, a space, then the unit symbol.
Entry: 68 mph
